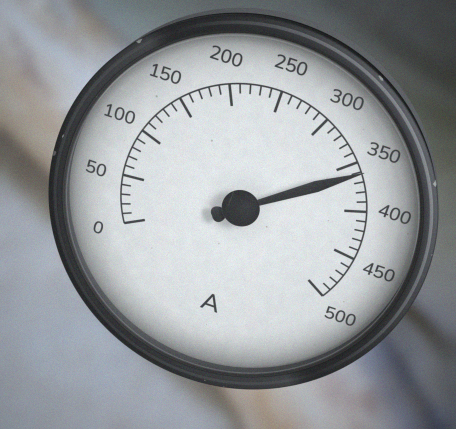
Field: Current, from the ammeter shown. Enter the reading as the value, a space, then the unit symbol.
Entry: 360 A
